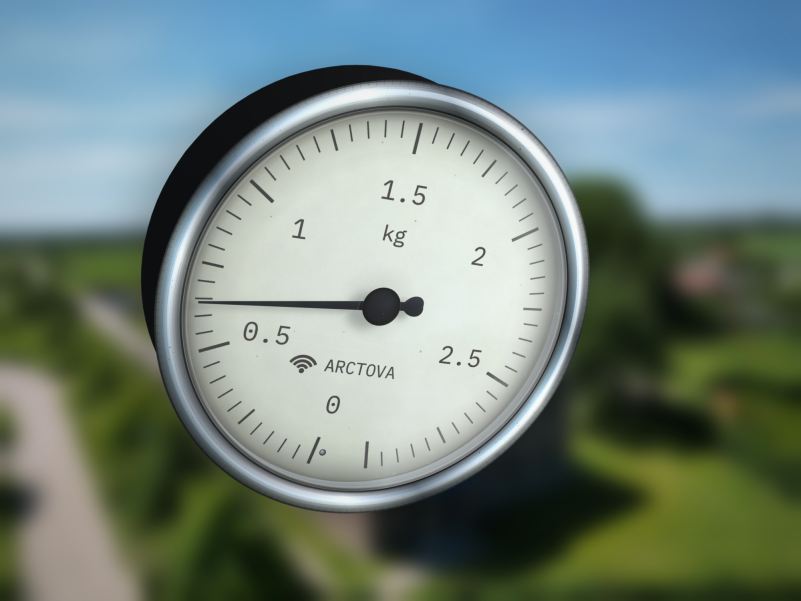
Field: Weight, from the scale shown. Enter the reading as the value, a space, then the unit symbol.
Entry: 0.65 kg
